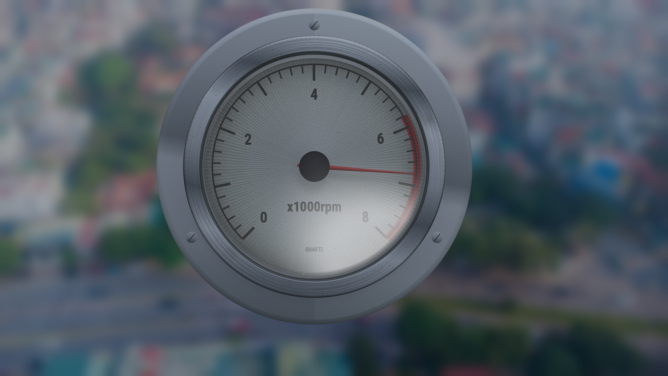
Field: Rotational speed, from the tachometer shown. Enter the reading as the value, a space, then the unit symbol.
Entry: 6800 rpm
